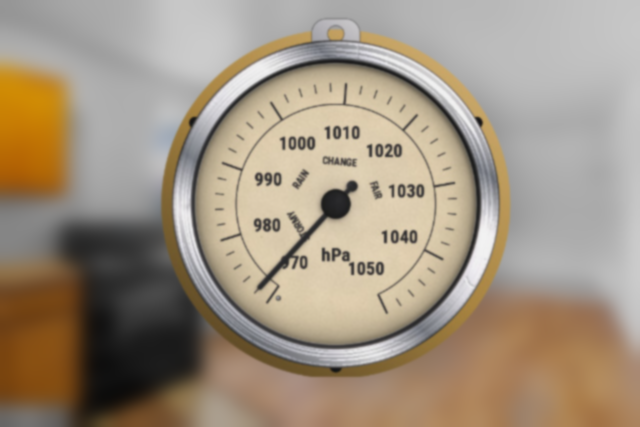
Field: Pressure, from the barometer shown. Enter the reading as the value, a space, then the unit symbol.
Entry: 972 hPa
